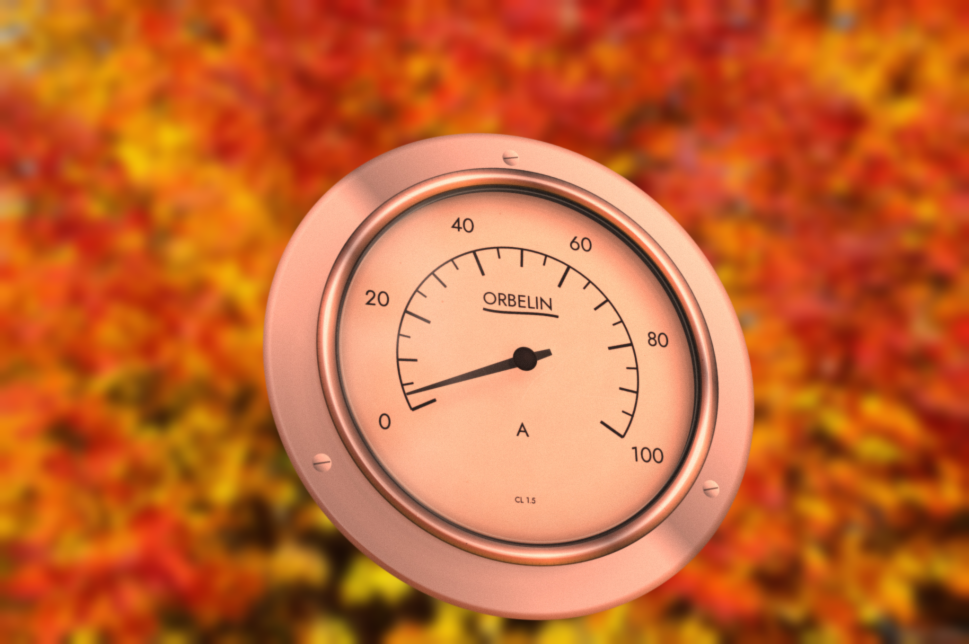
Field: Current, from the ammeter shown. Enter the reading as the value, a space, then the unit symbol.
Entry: 2.5 A
